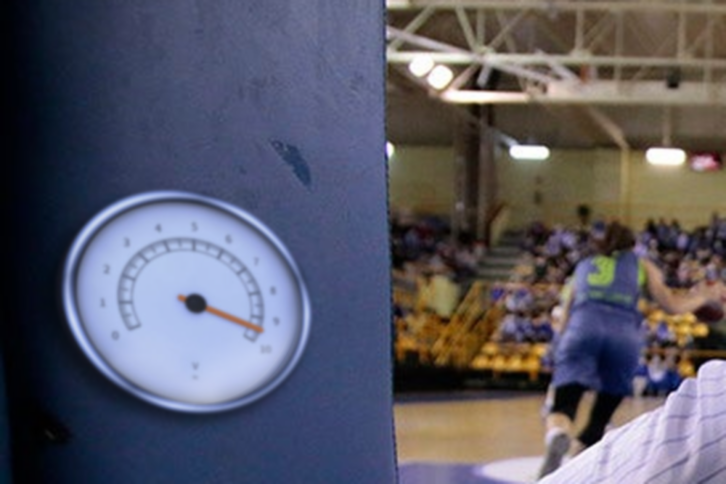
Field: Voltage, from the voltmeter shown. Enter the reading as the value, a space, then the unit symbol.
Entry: 9.5 V
